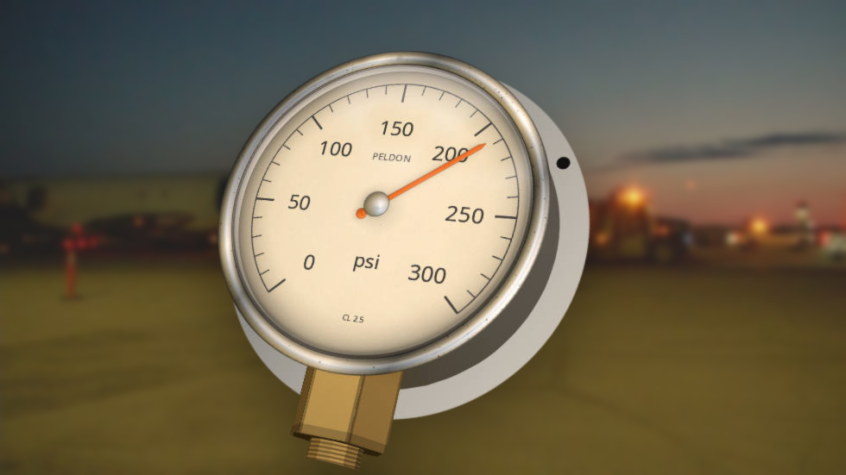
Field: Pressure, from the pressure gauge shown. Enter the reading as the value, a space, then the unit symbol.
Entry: 210 psi
